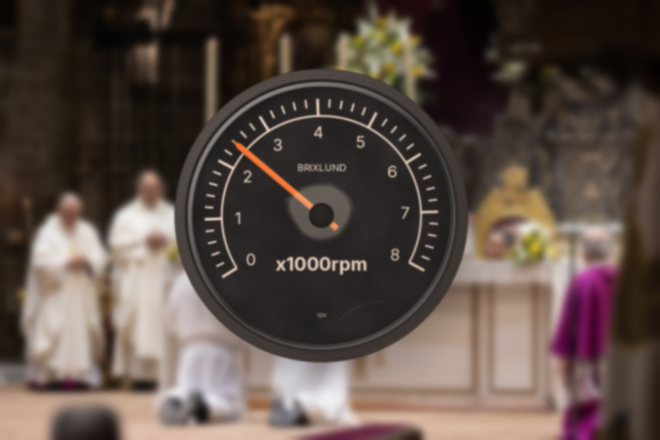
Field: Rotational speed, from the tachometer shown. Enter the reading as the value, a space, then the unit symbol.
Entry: 2400 rpm
